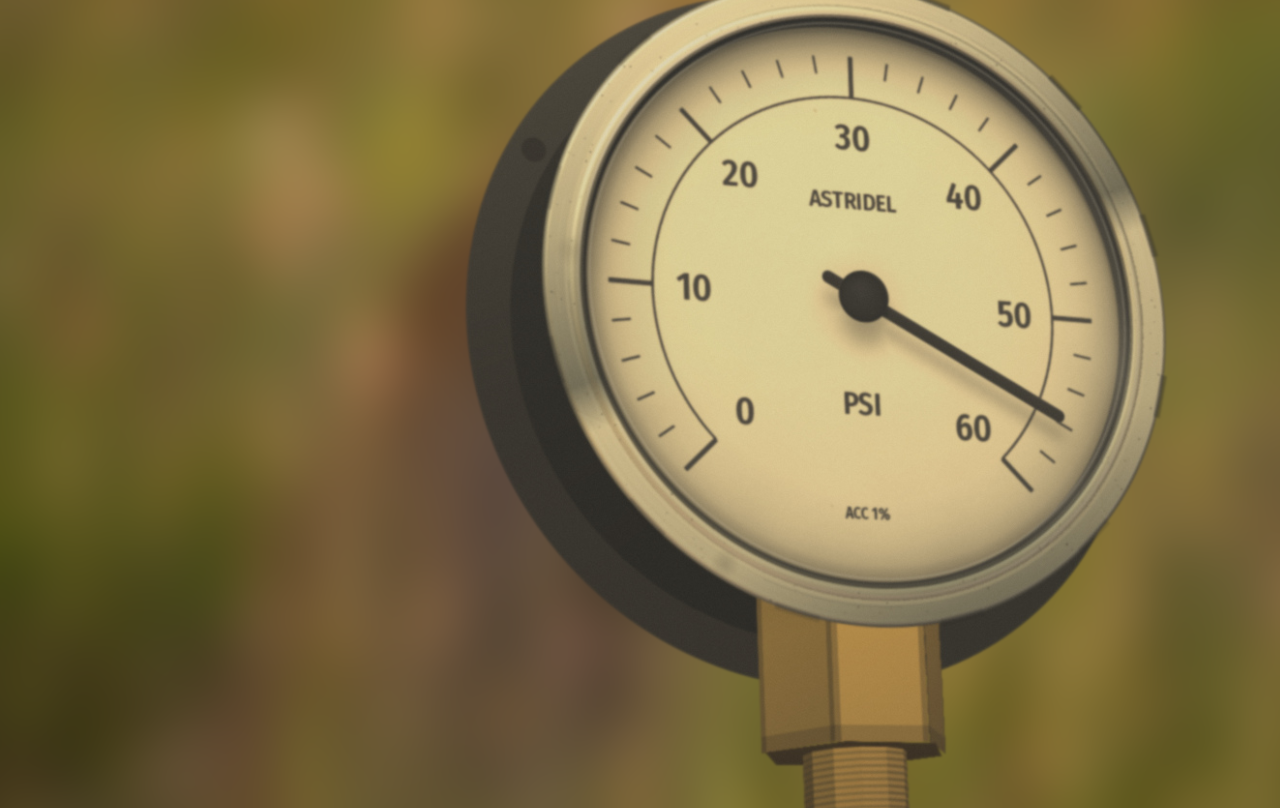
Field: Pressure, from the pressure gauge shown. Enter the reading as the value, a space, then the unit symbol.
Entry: 56 psi
